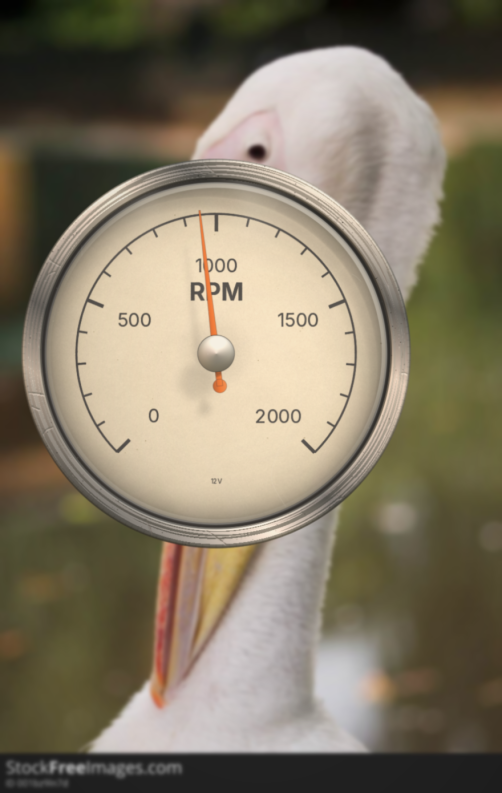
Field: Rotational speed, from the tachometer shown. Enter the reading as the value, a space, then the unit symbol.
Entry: 950 rpm
